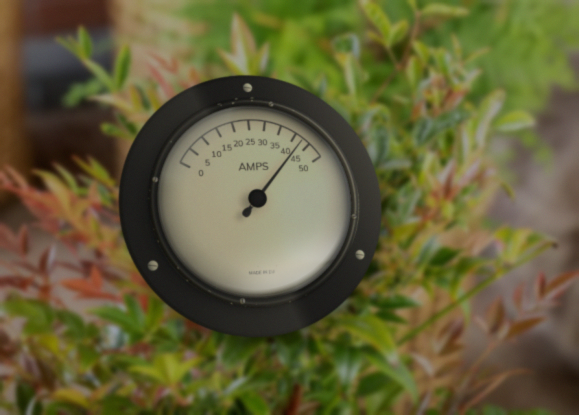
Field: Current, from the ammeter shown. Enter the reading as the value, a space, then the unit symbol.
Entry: 42.5 A
